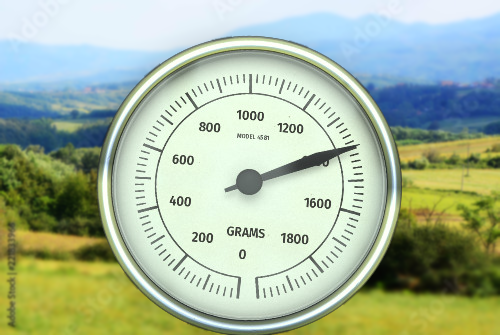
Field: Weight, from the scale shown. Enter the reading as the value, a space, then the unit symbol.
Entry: 1400 g
